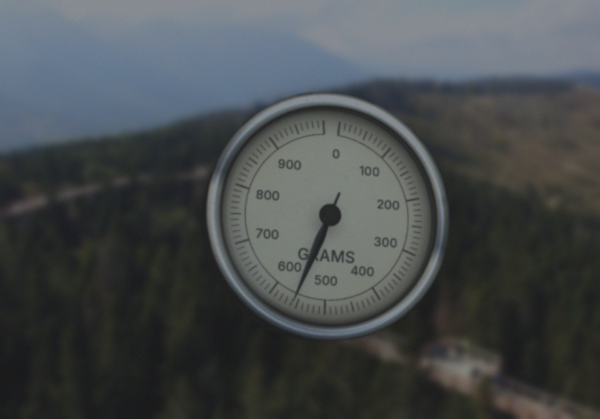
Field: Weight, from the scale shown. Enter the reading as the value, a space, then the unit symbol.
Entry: 560 g
